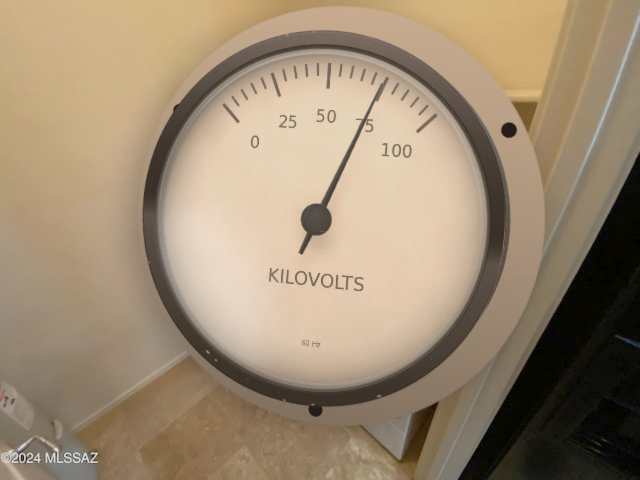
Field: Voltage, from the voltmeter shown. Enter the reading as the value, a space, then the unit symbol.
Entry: 75 kV
